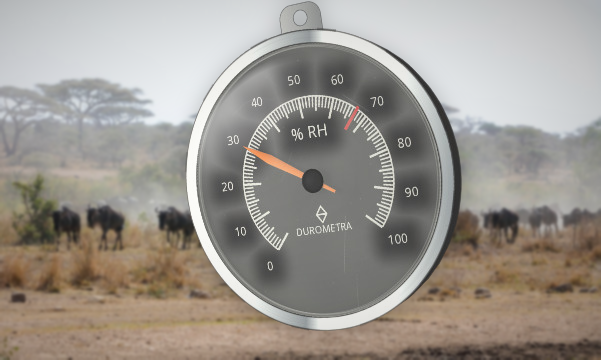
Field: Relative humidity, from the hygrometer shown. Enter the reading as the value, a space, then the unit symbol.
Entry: 30 %
